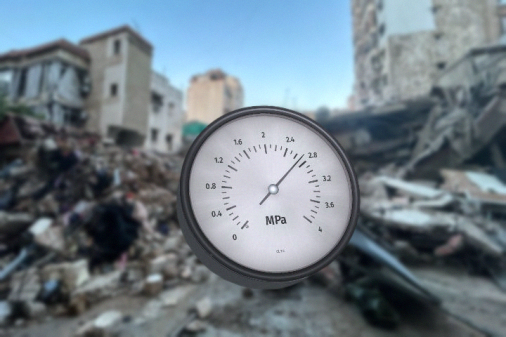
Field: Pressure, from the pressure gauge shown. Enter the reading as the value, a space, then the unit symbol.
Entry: 2.7 MPa
